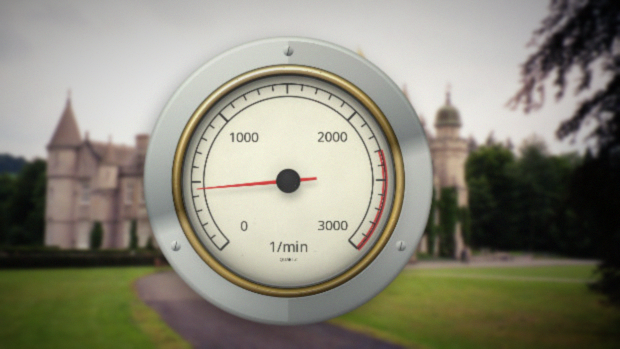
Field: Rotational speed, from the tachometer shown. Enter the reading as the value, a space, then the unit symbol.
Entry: 450 rpm
